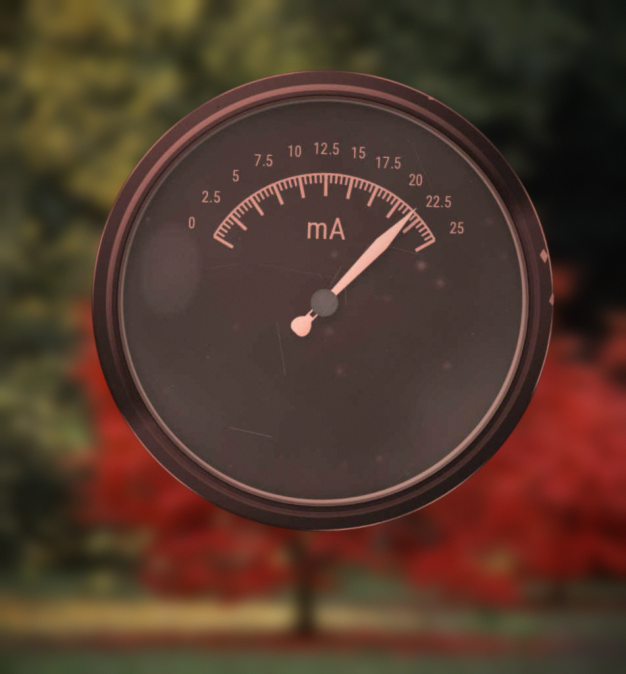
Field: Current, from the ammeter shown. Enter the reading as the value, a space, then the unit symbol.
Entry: 21.5 mA
